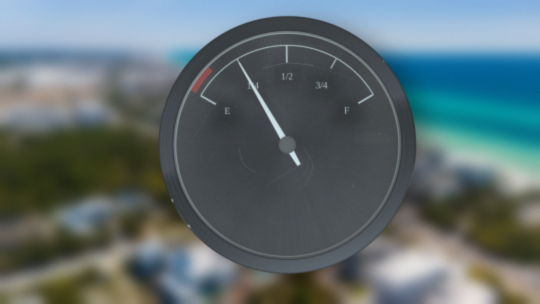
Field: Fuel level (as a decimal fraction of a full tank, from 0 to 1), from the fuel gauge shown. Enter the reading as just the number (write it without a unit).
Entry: 0.25
